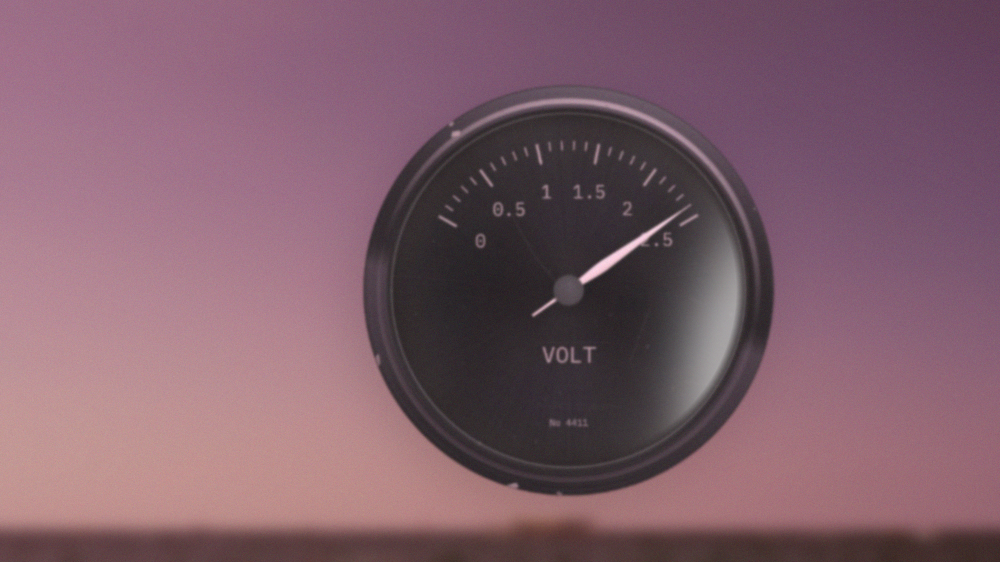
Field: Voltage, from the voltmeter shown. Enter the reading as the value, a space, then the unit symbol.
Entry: 2.4 V
